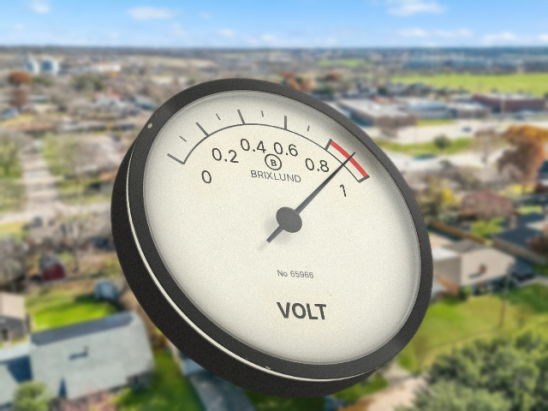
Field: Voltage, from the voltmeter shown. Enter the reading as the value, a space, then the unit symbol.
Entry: 0.9 V
